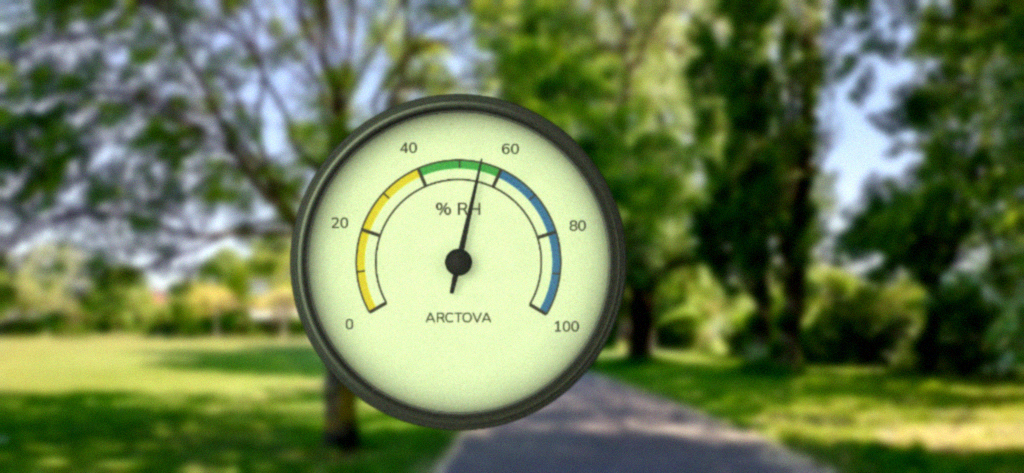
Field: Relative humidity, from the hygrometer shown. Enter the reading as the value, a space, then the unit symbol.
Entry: 55 %
